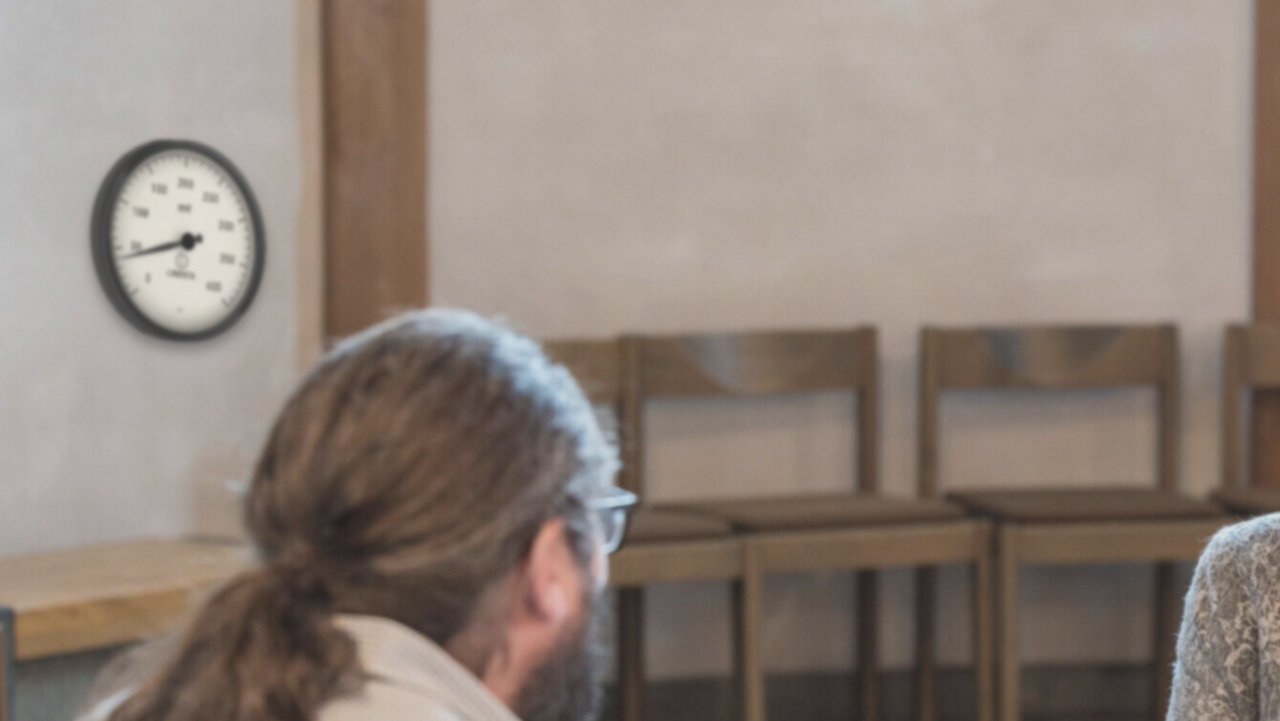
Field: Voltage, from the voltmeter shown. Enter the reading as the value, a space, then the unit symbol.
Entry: 40 mV
